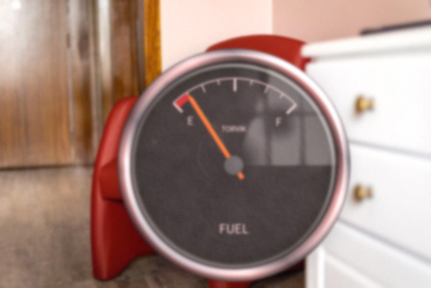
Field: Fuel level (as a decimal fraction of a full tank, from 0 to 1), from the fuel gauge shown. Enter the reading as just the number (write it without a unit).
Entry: 0.125
